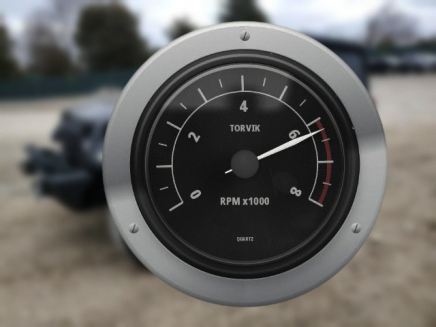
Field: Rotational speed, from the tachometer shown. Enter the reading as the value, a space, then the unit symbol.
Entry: 6250 rpm
